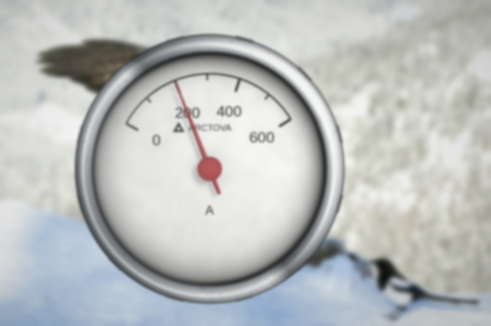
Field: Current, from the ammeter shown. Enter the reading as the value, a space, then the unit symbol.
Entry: 200 A
